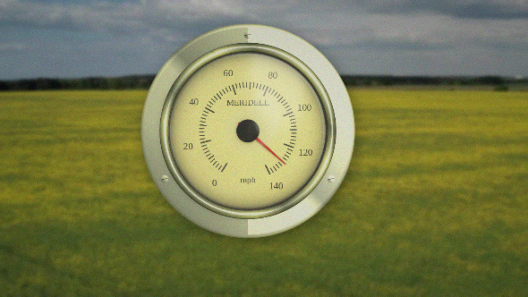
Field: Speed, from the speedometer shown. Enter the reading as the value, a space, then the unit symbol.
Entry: 130 mph
